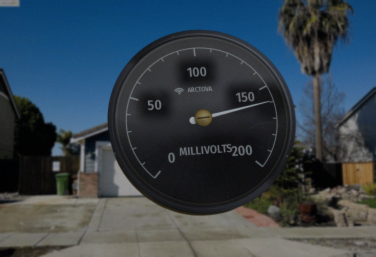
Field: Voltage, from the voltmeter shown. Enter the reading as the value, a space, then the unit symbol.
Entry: 160 mV
